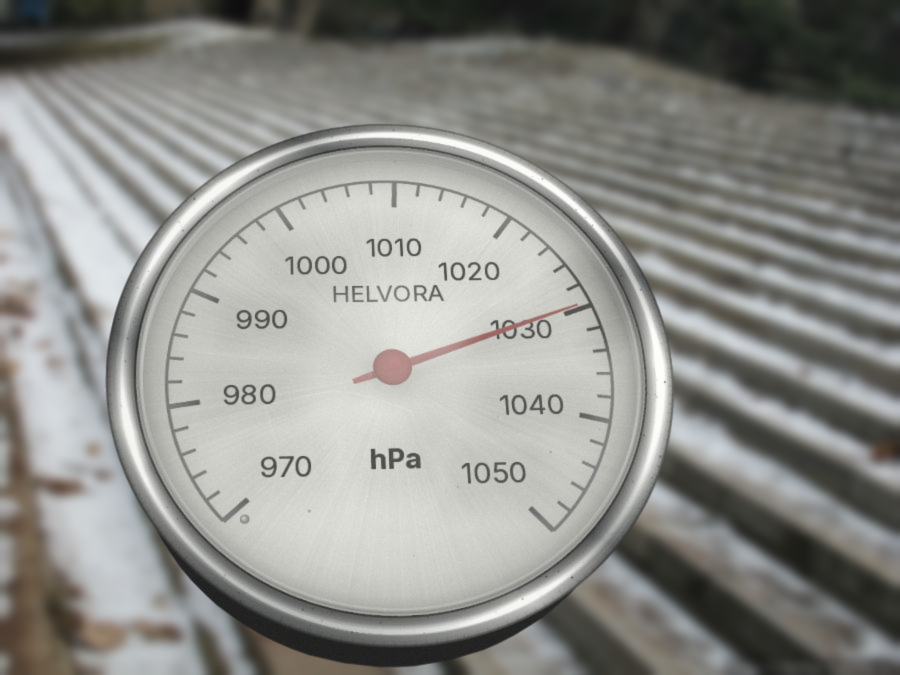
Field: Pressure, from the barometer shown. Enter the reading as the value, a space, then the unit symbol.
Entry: 1030 hPa
